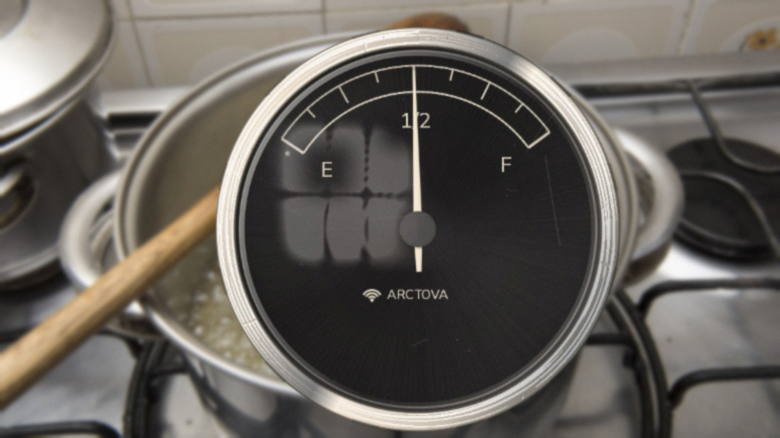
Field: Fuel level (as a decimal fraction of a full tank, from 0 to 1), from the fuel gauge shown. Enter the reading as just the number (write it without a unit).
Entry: 0.5
